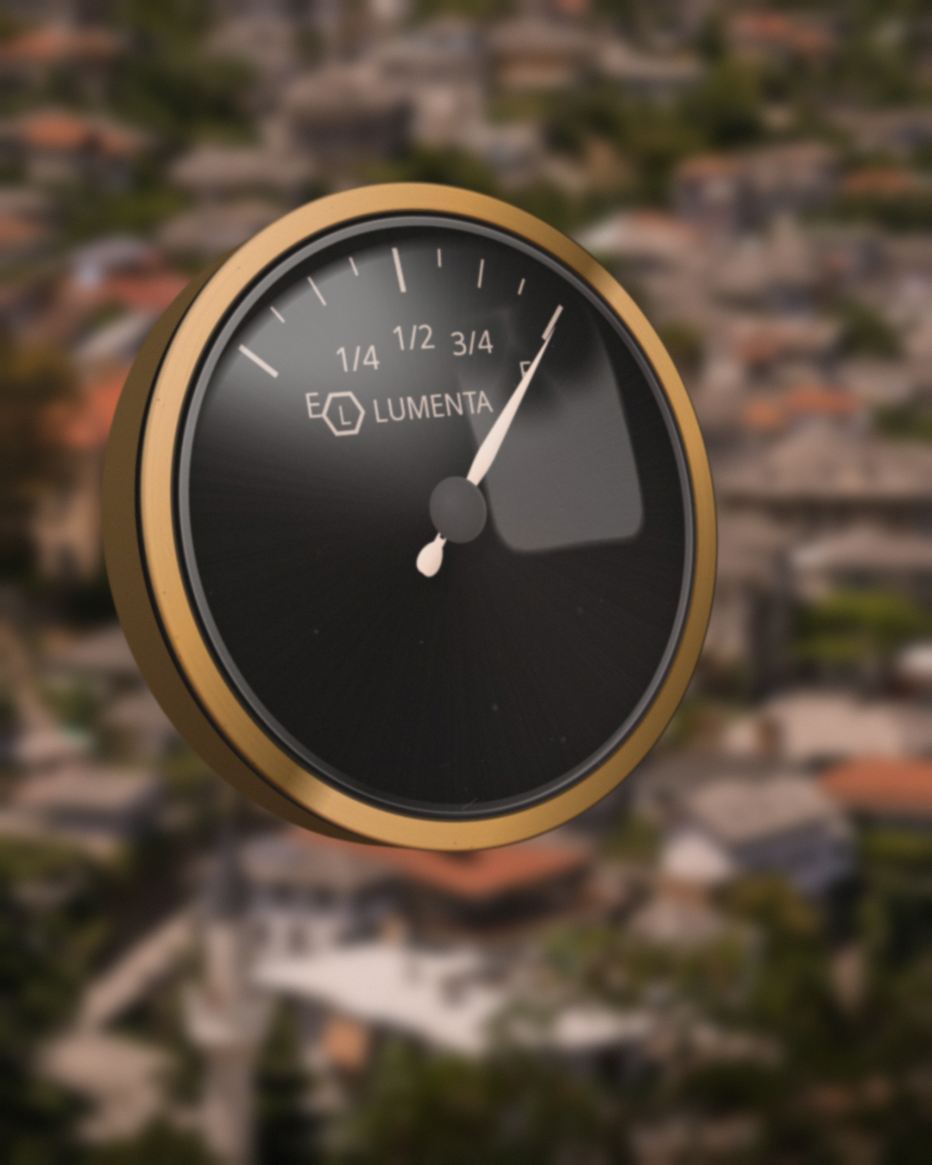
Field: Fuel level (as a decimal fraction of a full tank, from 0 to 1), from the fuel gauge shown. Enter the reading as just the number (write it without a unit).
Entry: 1
